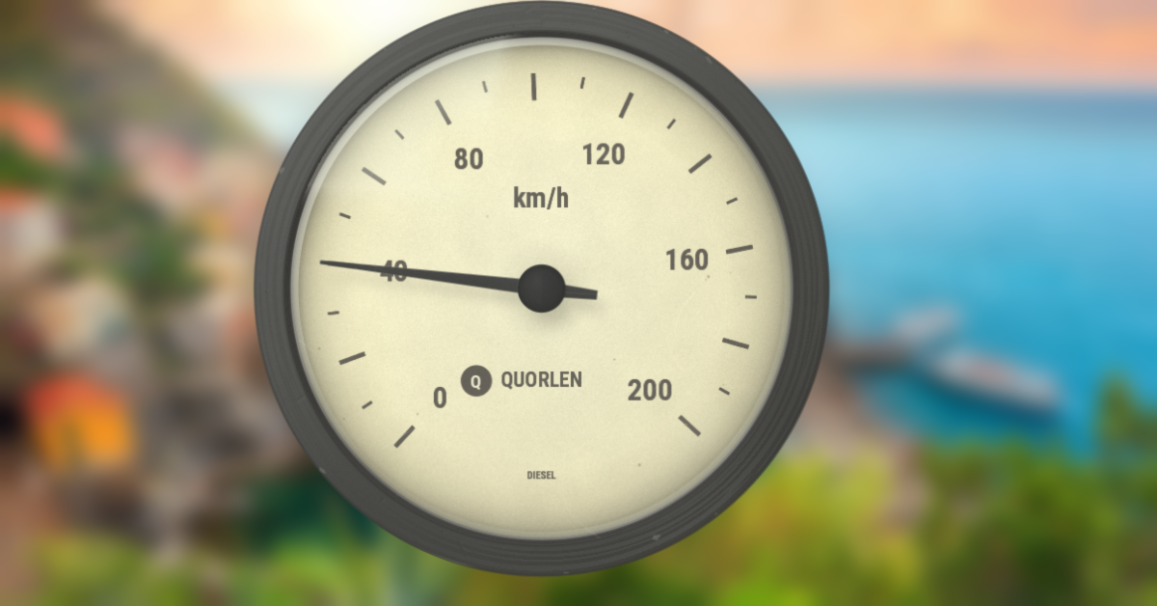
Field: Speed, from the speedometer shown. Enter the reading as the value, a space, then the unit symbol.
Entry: 40 km/h
